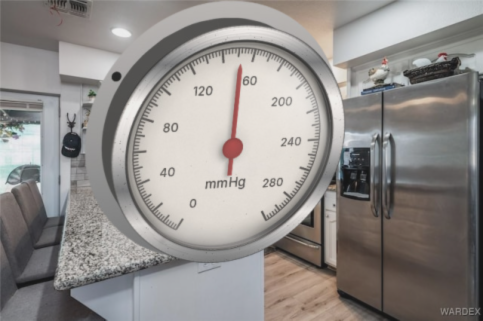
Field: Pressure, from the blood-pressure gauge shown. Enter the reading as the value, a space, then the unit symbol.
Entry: 150 mmHg
